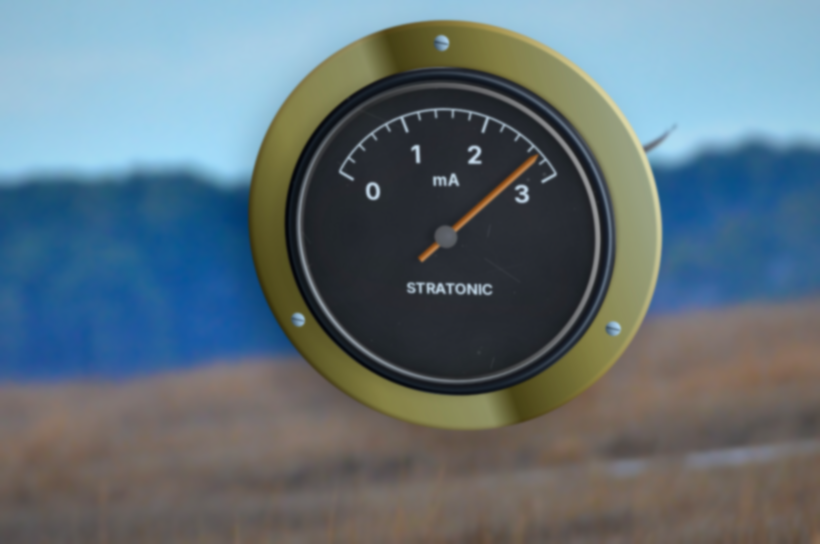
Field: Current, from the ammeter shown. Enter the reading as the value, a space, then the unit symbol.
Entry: 2.7 mA
